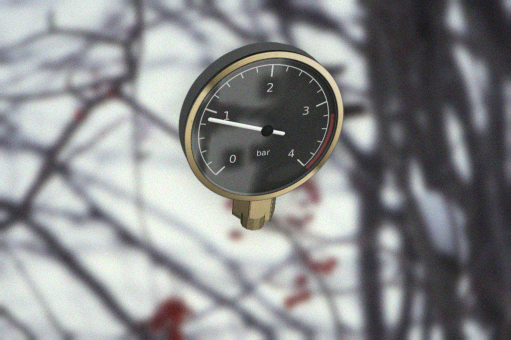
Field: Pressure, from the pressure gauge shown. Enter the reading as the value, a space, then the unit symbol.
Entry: 0.9 bar
